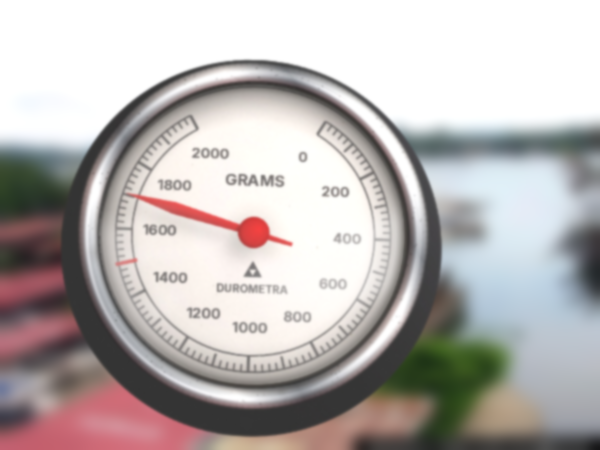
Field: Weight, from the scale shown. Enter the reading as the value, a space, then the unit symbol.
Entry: 1700 g
